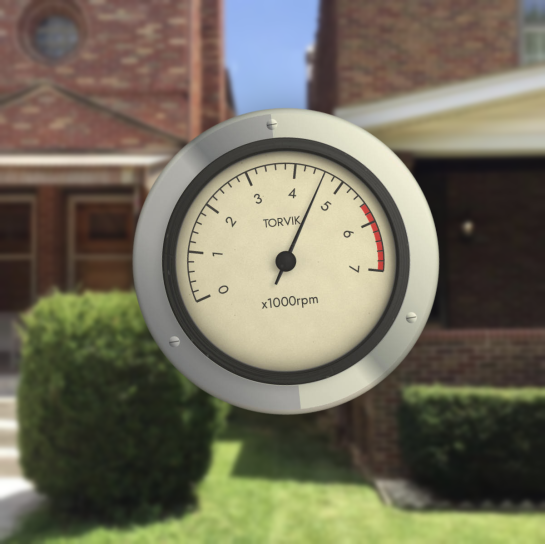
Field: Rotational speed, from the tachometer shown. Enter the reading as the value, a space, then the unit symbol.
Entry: 4600 rpm
